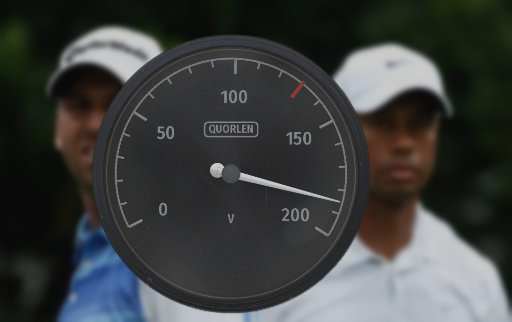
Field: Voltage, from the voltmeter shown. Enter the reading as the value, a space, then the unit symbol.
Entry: 185 V
